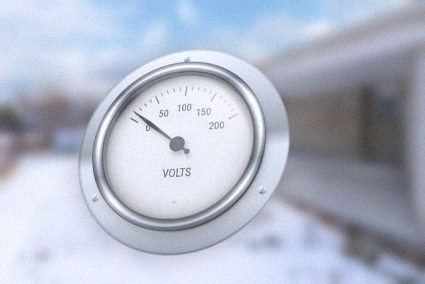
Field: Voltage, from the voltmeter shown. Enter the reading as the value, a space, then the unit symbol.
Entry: 10 V
